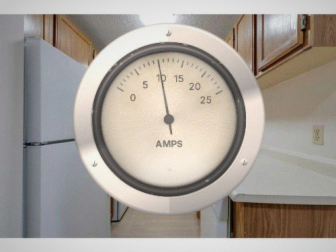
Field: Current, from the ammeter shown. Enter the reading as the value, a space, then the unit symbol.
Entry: 10 A
